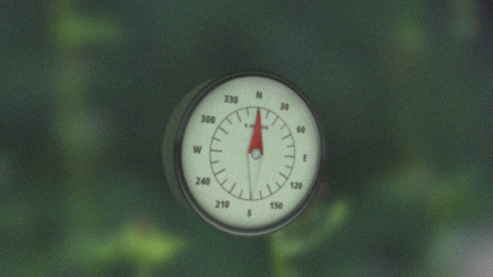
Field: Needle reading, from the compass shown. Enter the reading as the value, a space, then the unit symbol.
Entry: 0 °
